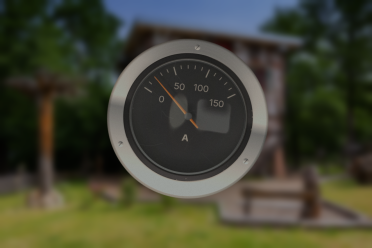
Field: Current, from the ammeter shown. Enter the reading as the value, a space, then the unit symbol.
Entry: 20 A
